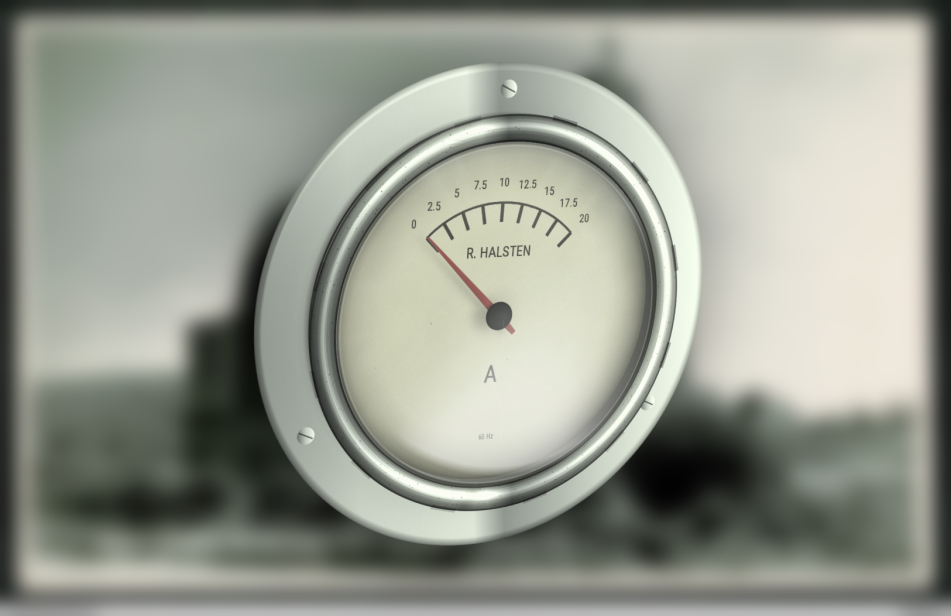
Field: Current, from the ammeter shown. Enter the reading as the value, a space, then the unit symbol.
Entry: 0 A
